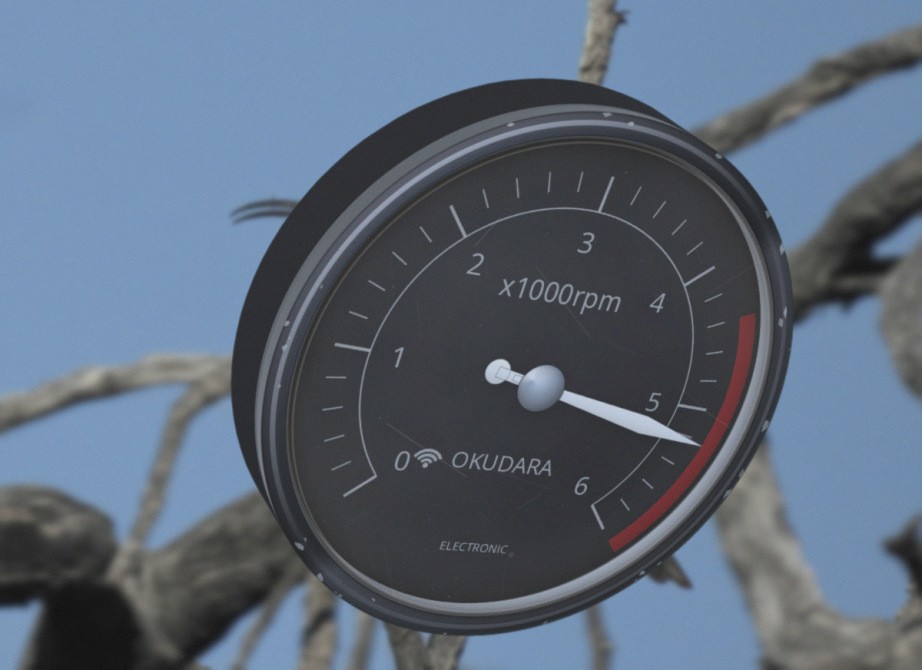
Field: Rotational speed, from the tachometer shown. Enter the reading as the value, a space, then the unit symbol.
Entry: 5200 rpm
